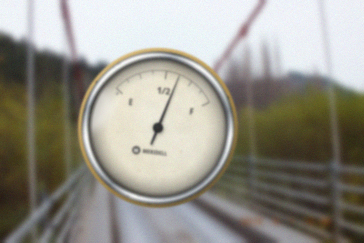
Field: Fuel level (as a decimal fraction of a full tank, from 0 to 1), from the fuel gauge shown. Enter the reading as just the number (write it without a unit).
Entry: 0.625
